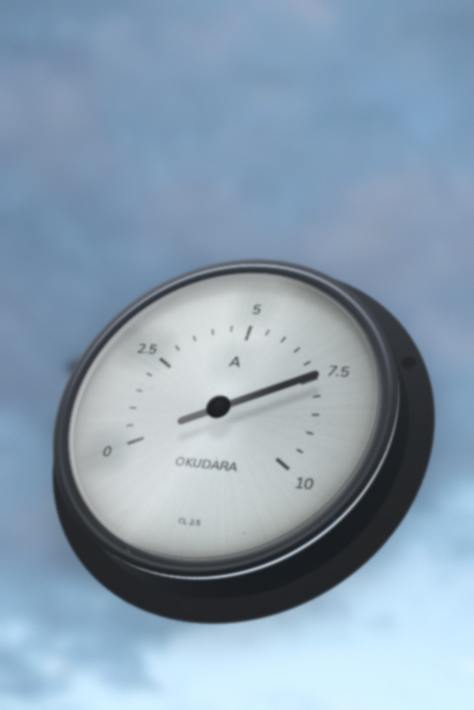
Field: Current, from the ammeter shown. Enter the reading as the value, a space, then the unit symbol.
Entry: 7.5 A
